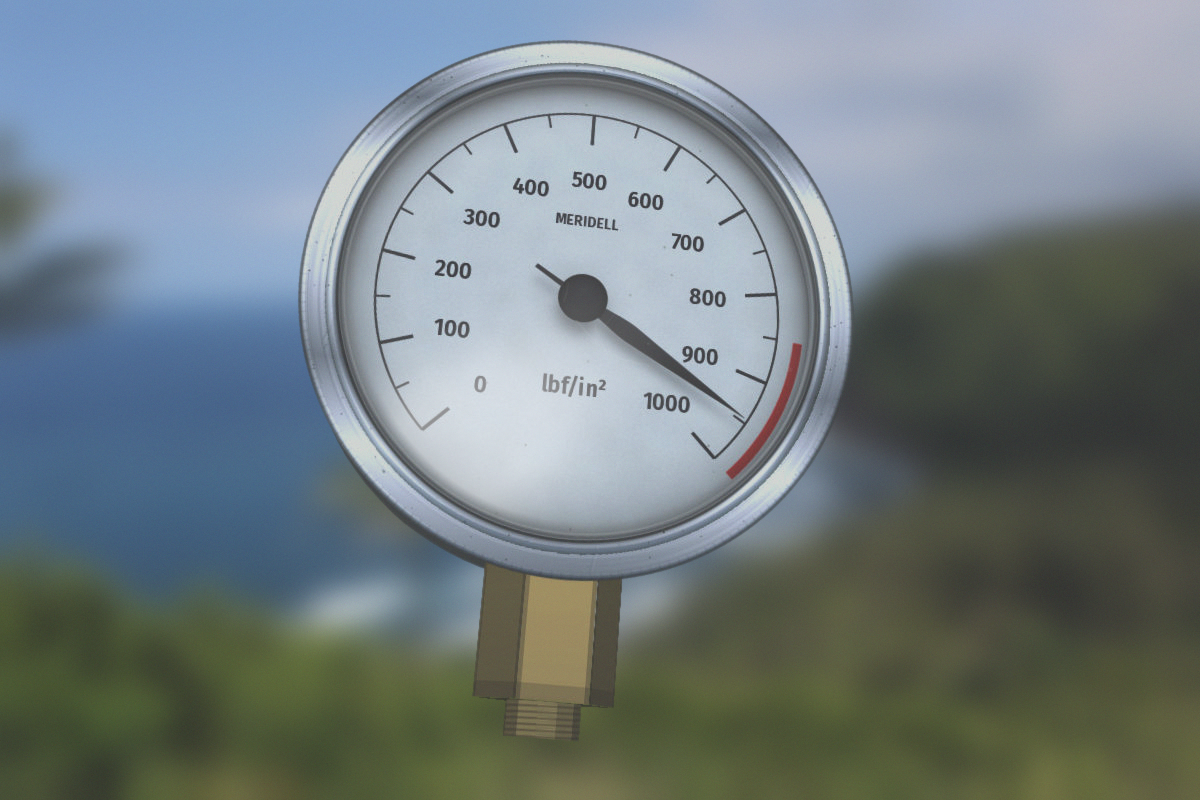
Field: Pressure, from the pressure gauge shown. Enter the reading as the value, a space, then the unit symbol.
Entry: 950 psi
